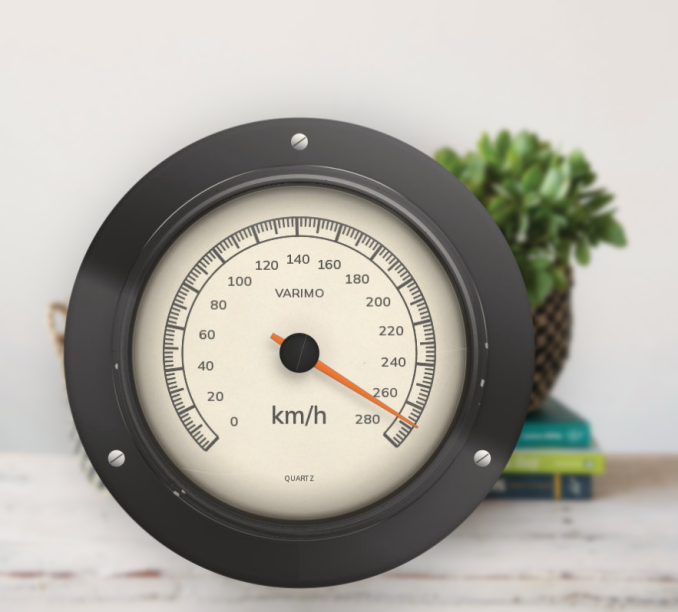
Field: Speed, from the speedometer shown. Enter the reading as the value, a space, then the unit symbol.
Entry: 268 km/h
